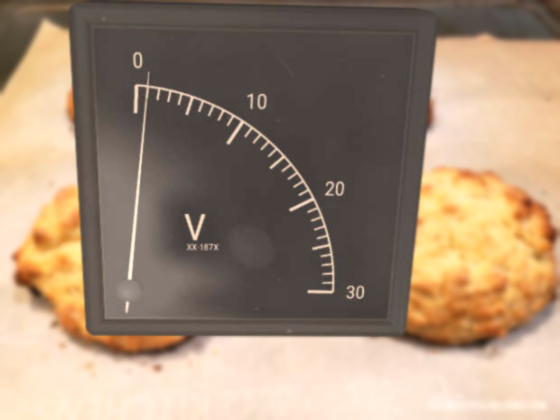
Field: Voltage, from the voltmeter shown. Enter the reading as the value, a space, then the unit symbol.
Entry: 1 V
